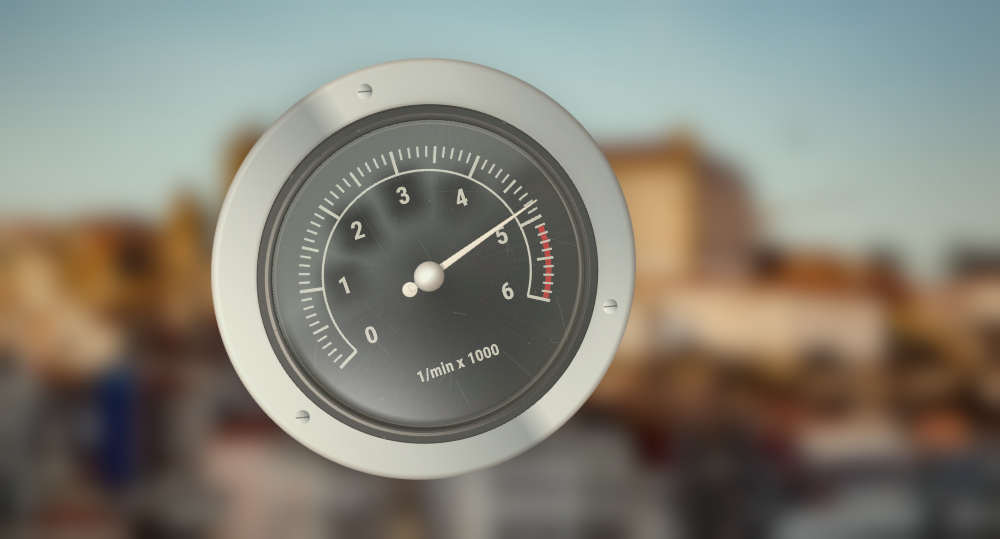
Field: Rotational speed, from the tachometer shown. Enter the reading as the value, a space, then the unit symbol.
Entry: 4800 rpm
